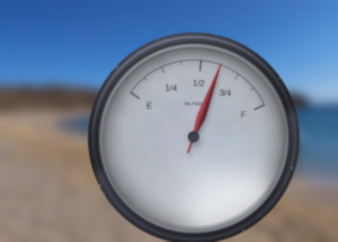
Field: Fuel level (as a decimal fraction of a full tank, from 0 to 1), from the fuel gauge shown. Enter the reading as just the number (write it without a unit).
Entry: 0.625
